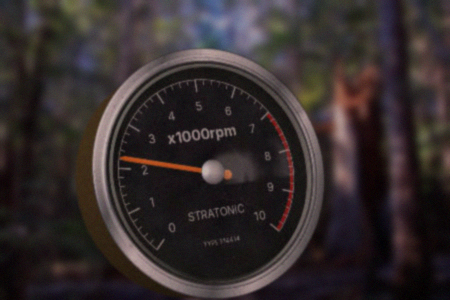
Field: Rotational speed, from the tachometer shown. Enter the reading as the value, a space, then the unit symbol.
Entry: 2200 rpm
